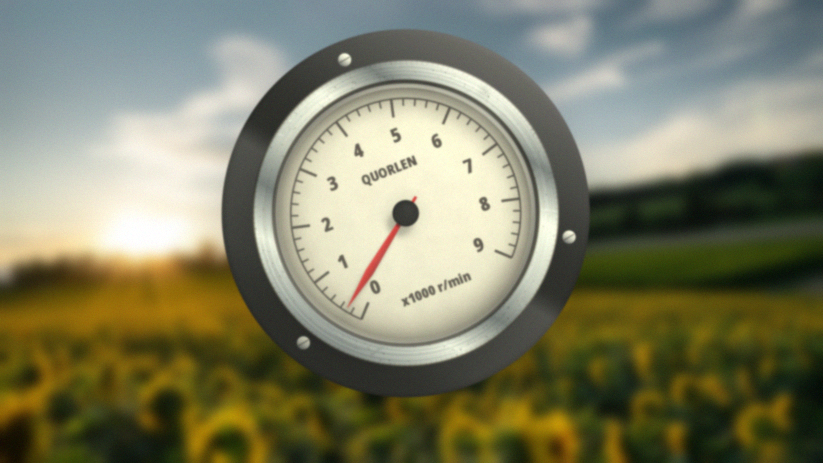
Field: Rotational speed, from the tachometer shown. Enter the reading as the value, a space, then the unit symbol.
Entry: 300 rpm
